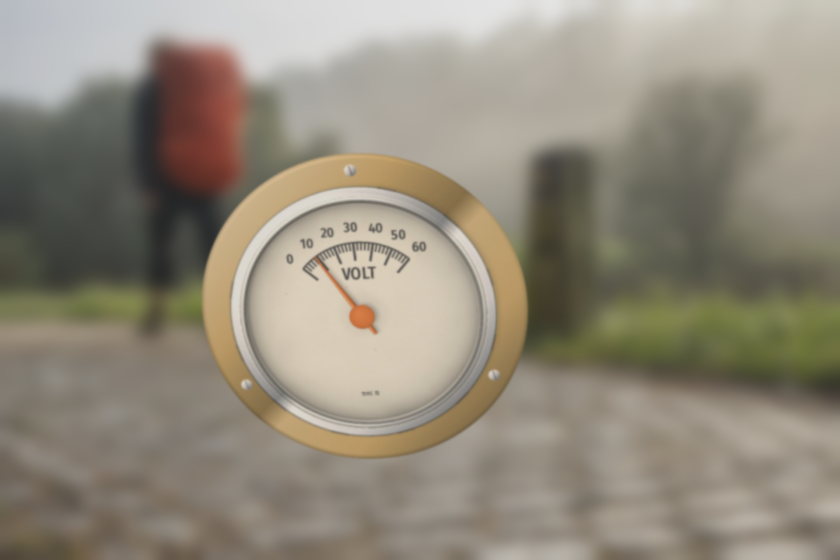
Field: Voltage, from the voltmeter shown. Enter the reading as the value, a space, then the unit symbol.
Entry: 10 V
